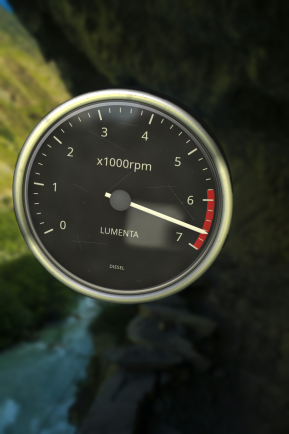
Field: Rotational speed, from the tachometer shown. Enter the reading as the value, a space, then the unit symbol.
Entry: 6600 rpm
